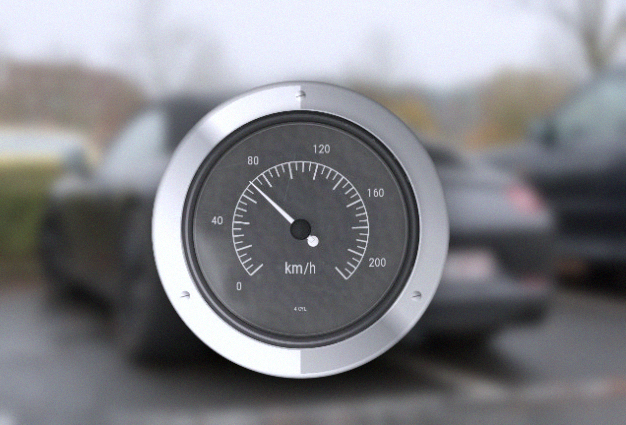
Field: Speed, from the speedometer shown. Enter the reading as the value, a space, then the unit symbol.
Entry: 70 km/h
